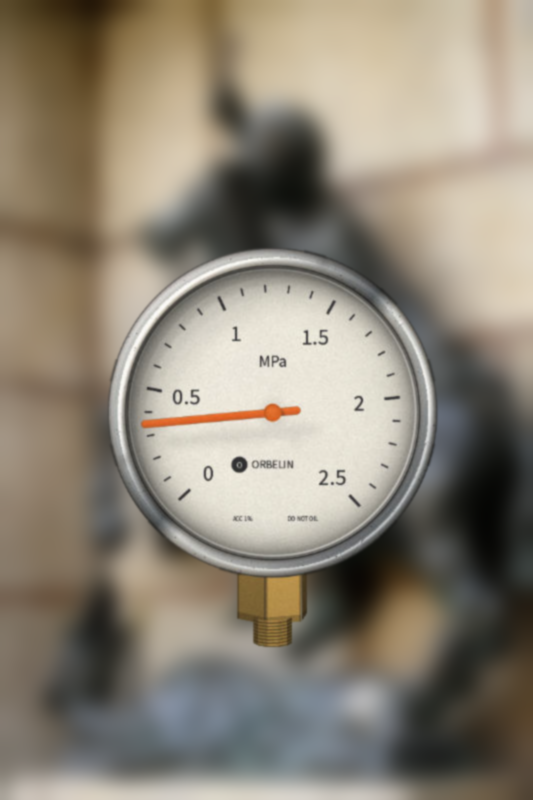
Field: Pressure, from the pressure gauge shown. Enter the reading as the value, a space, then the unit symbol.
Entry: 0.35 MPa
